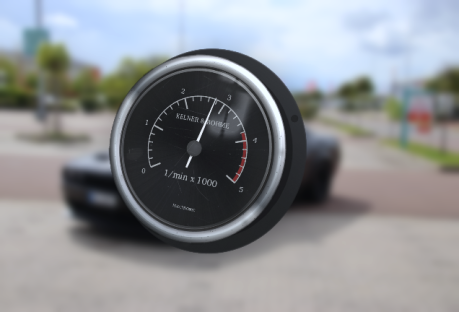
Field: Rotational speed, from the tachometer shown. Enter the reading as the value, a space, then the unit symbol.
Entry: 2800 rpm
